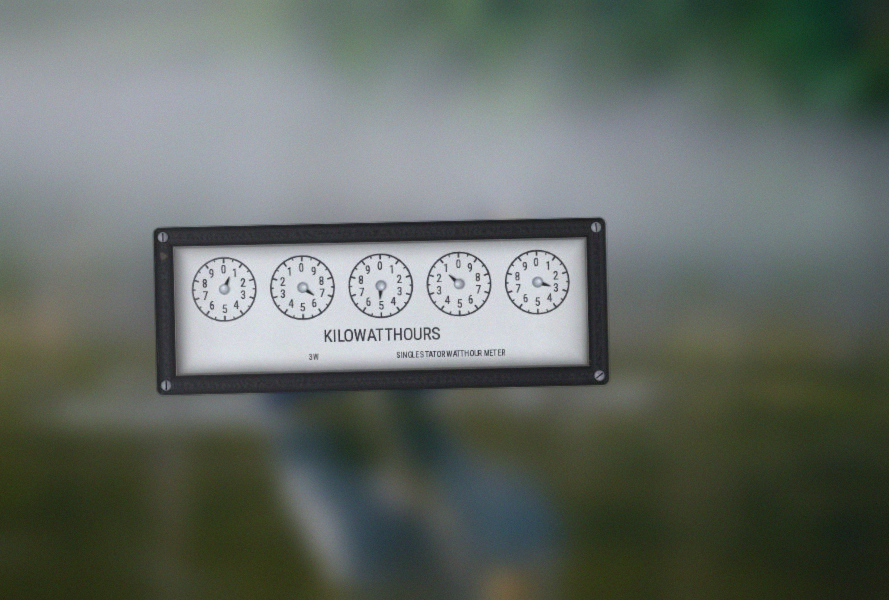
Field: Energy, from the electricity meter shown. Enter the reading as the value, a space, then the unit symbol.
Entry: 6513 kWh
